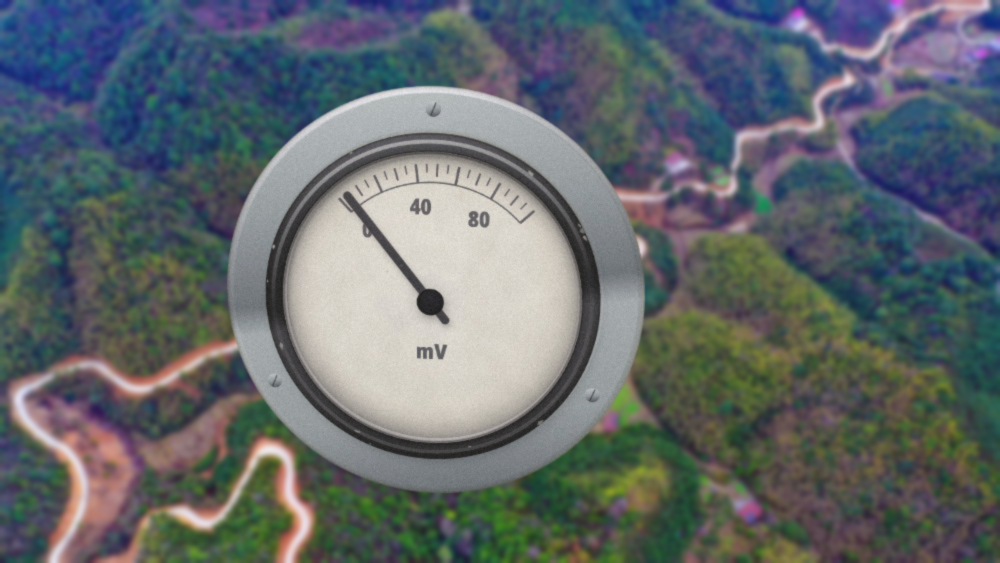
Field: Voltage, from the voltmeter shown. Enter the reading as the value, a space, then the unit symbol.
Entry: 5 mV
